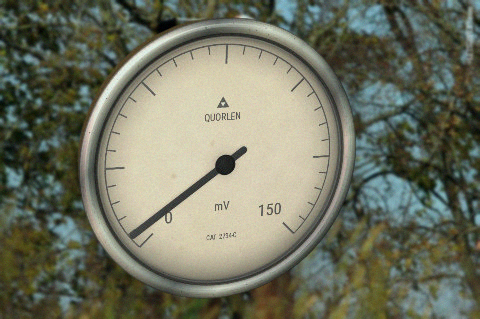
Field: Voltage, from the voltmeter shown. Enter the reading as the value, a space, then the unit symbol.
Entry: 5 mV
